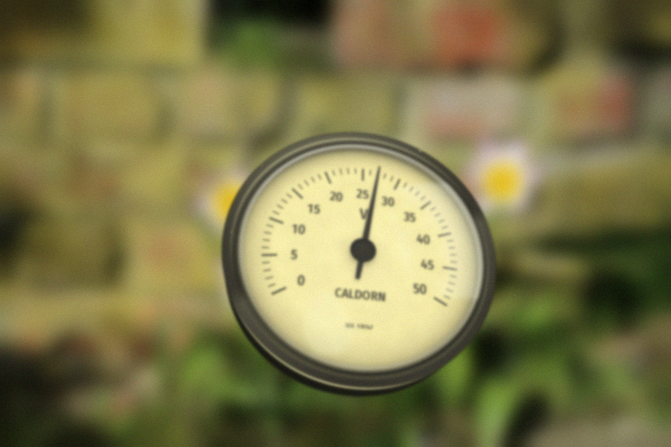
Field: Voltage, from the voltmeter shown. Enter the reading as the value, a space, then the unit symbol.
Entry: 27 V
